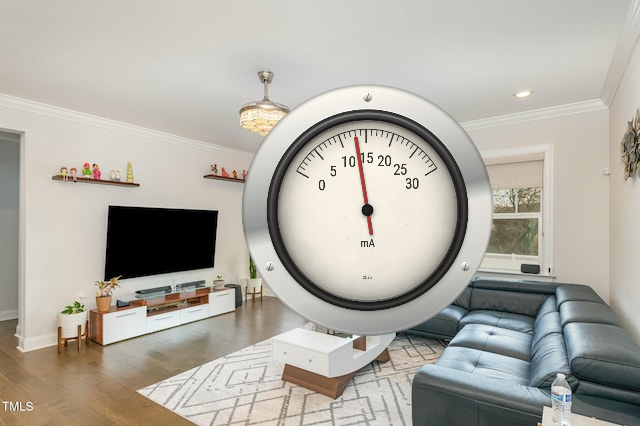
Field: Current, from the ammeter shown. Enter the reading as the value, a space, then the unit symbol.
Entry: 13 mA
